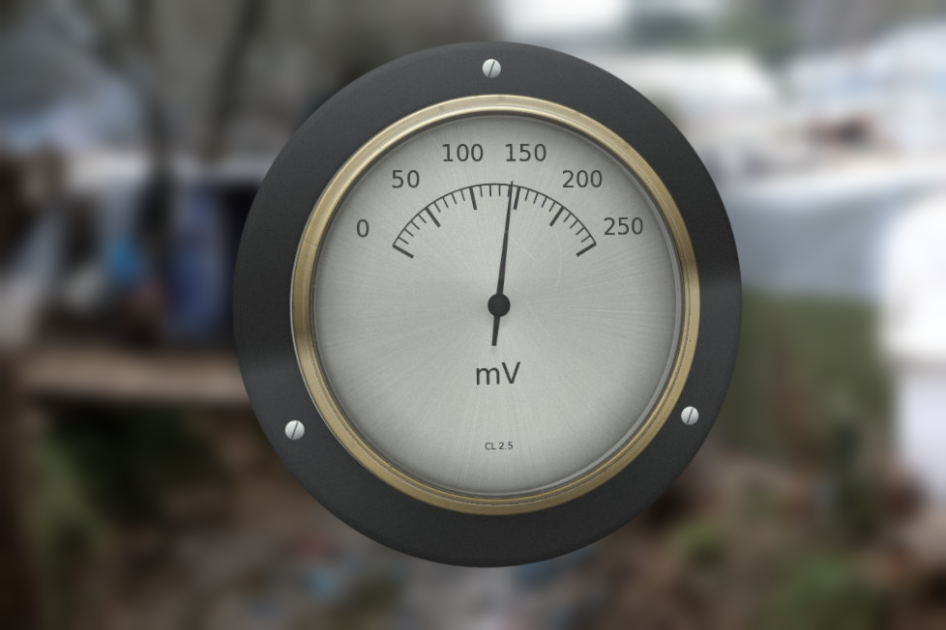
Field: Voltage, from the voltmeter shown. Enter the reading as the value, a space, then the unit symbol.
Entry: 140 mV
